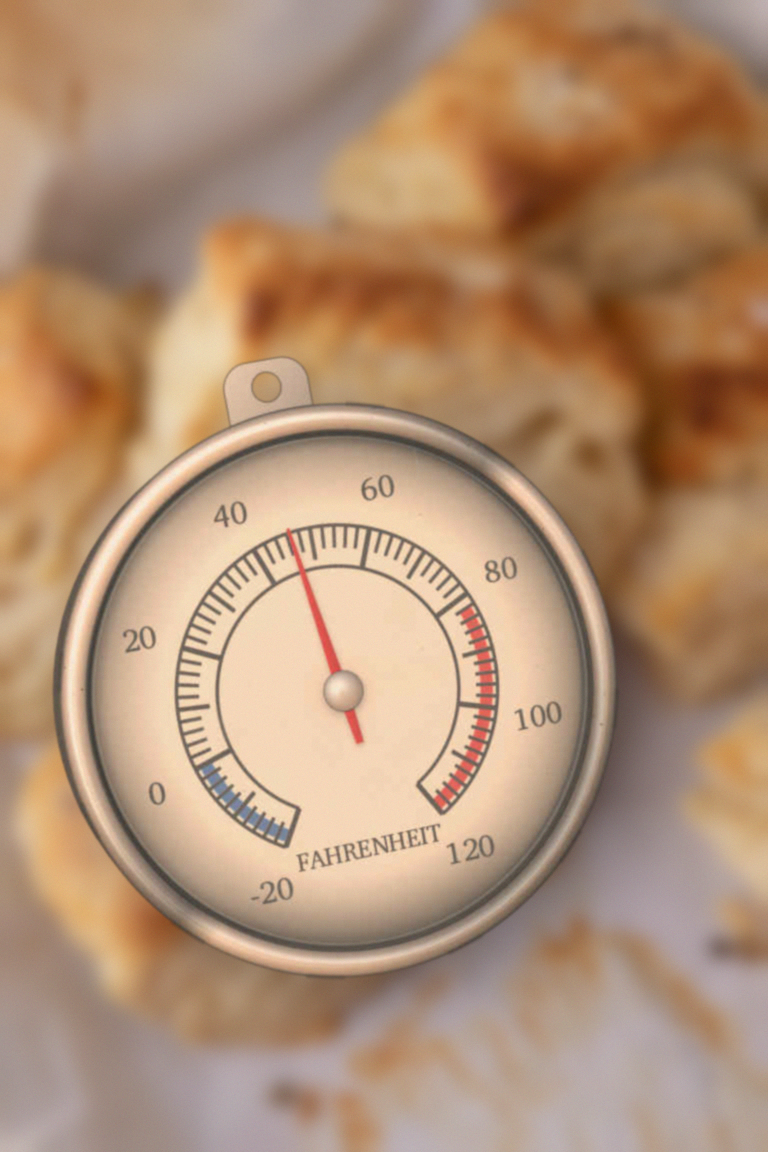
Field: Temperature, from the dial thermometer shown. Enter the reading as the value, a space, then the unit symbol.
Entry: 46 °F
